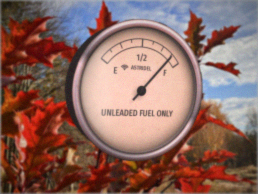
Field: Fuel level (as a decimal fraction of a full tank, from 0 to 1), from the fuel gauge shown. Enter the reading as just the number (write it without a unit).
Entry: 0.875
